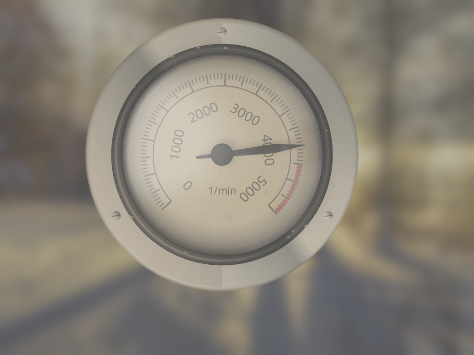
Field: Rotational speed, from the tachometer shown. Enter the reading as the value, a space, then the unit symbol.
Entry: 4000 rpm
